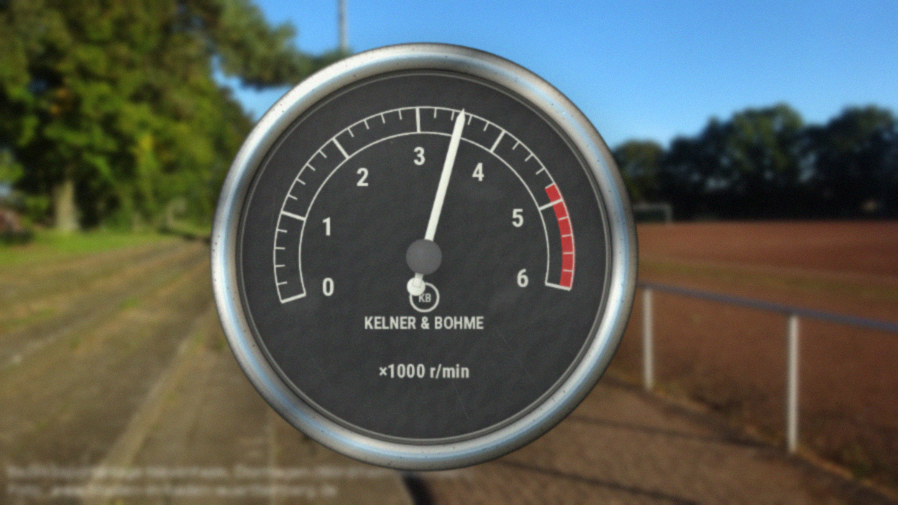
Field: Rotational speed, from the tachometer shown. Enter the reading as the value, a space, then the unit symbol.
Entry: 3500 rpm
